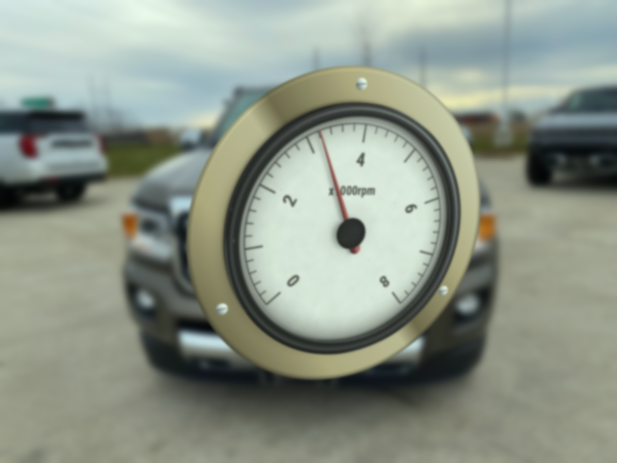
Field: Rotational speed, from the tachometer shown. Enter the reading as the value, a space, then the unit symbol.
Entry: 3200 rpm
